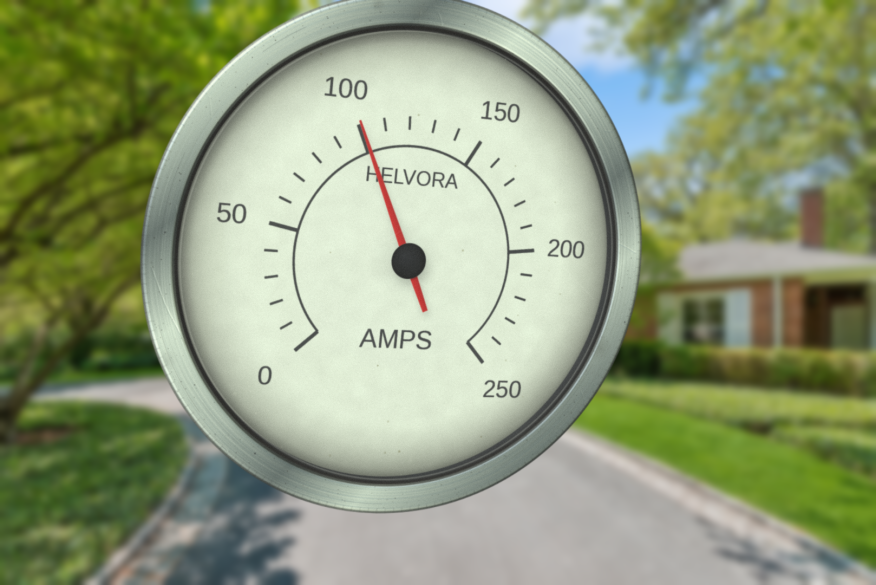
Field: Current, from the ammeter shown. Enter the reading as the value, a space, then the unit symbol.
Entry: 100 A
